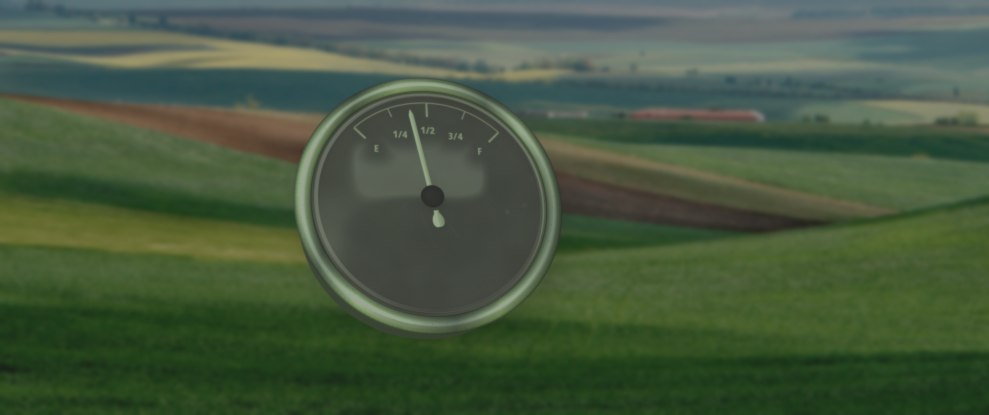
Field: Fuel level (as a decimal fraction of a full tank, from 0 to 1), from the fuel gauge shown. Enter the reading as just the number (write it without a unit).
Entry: 0.375
